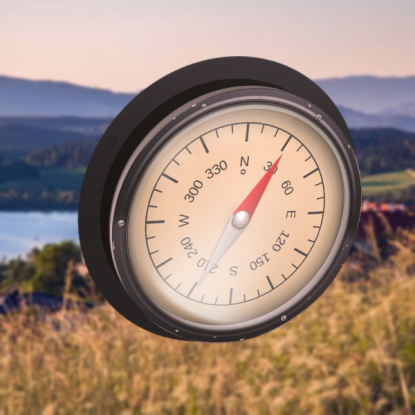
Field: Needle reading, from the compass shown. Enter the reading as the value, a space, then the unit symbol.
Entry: 30 °
